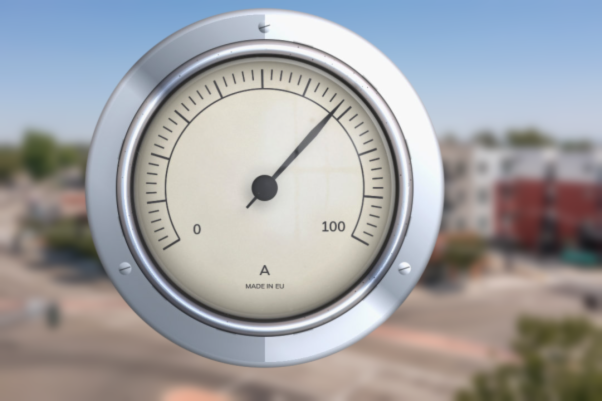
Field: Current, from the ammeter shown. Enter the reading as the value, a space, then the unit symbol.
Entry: 68 A
